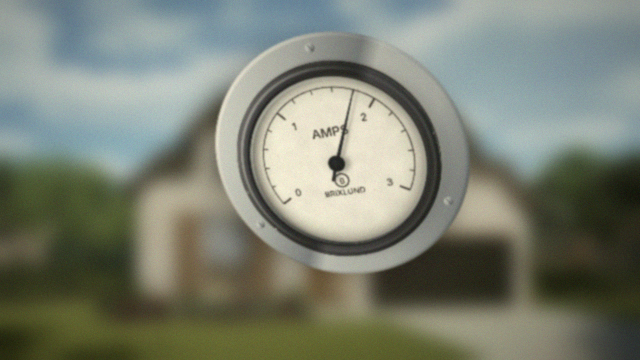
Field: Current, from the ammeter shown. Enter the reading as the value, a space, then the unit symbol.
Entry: 1.8 A
